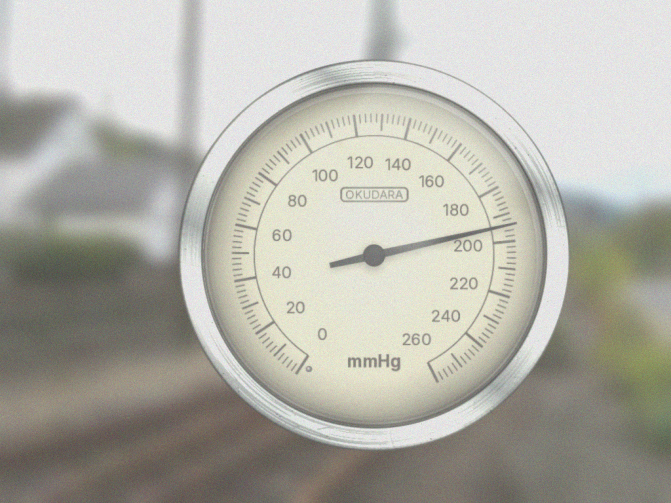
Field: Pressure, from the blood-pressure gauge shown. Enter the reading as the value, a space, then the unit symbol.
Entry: 194 mmHg
